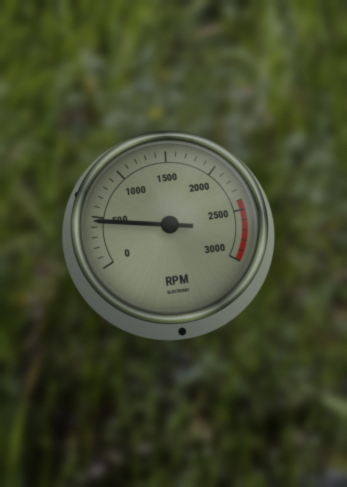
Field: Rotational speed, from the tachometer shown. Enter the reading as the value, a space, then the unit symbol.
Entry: 450 rpm
